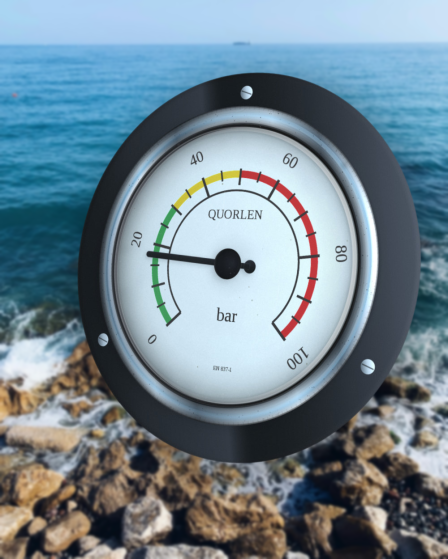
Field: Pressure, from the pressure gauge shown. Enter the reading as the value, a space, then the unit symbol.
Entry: 17.5 bar
